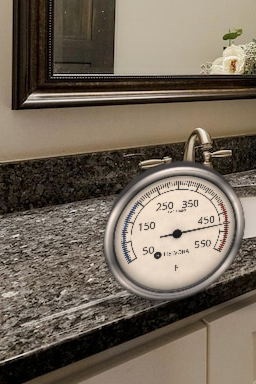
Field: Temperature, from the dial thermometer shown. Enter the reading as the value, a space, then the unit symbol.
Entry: 475 °F
